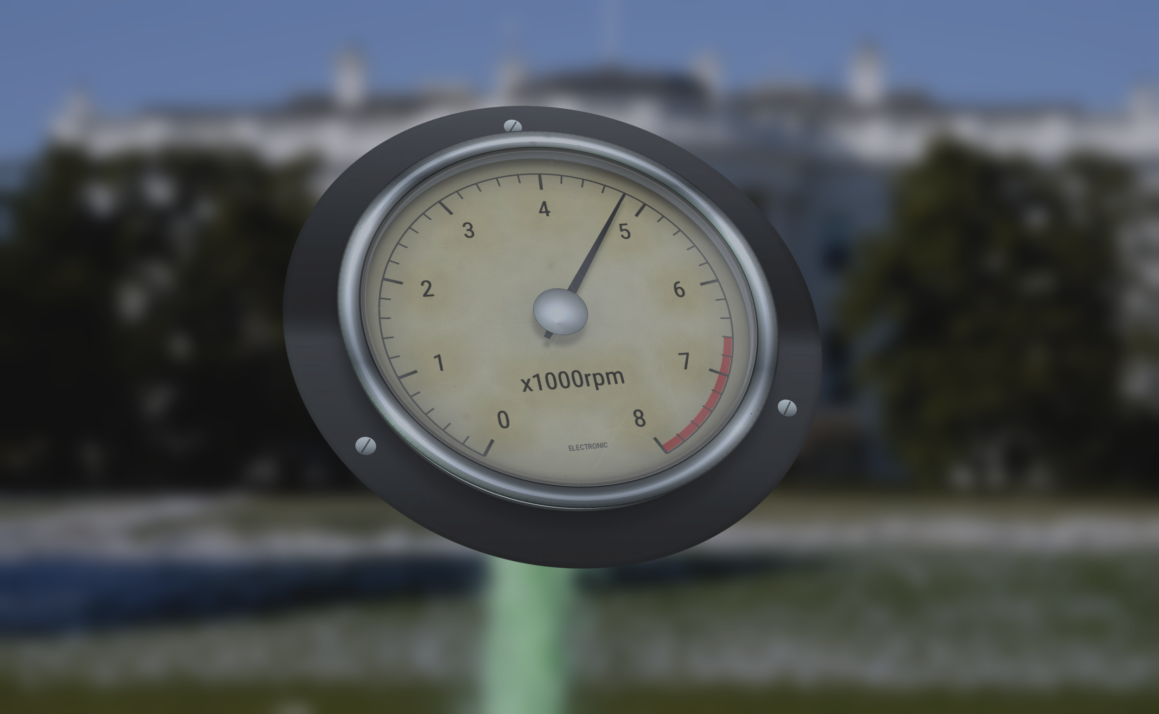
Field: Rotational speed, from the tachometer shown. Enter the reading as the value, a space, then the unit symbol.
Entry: 4800 rpm
